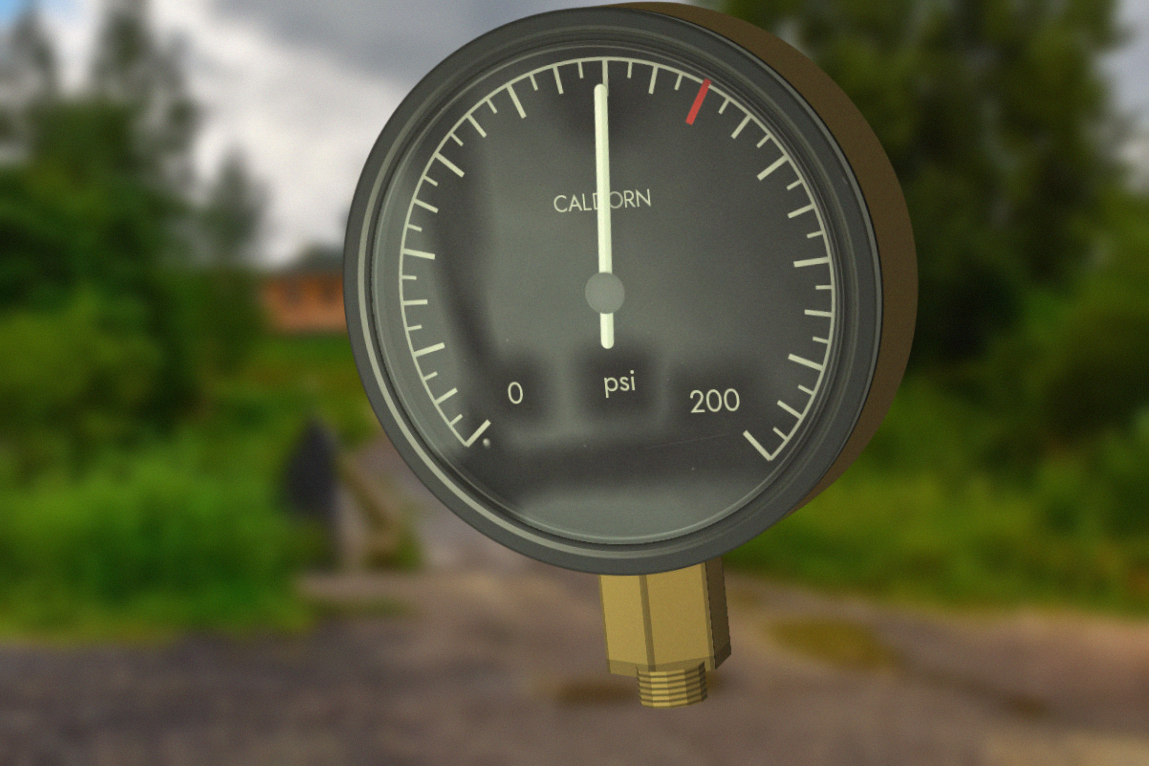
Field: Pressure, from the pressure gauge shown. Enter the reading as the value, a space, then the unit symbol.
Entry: 100 psi
